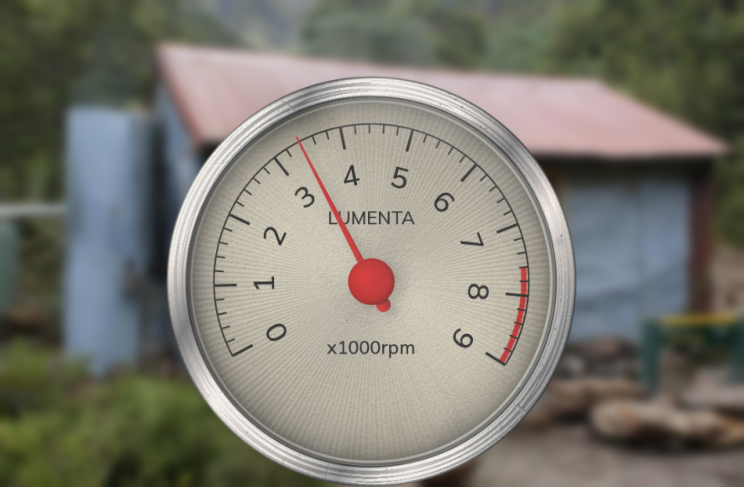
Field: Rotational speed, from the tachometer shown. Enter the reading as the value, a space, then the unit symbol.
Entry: 3400 rpm
